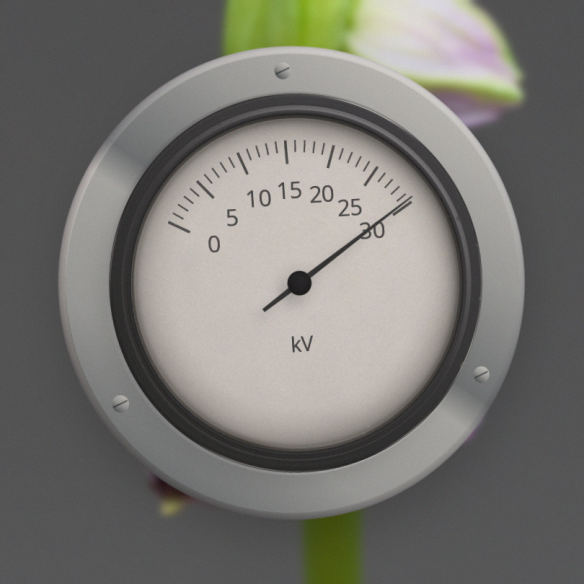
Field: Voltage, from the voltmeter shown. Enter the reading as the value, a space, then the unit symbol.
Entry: 29.5 kV
